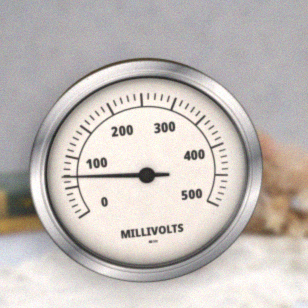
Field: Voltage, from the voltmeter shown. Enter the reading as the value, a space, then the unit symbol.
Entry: 70 mV
